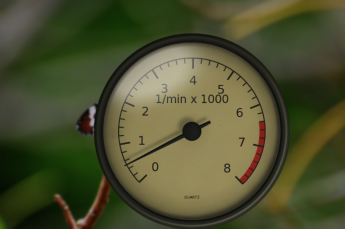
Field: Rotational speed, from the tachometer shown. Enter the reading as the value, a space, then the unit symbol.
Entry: 500 rpm
